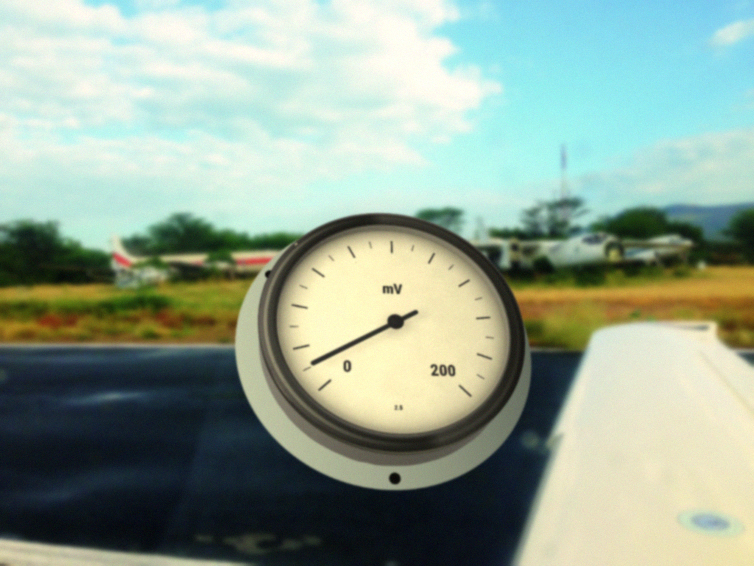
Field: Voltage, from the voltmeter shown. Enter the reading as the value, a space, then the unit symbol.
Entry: 10 mV
